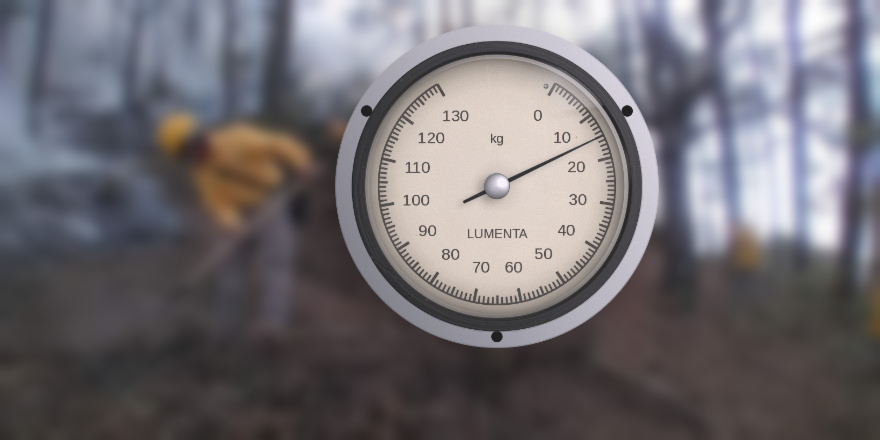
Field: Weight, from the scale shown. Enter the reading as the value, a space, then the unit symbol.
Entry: 15 kg
